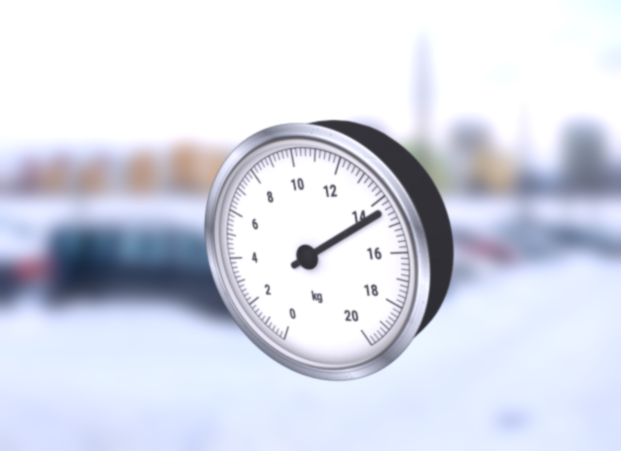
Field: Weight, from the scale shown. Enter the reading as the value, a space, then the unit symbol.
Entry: 14.4 kg
